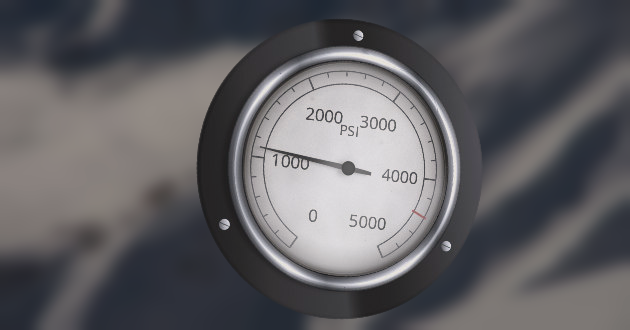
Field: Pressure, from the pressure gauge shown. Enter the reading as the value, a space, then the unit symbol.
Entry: 1100 psi
